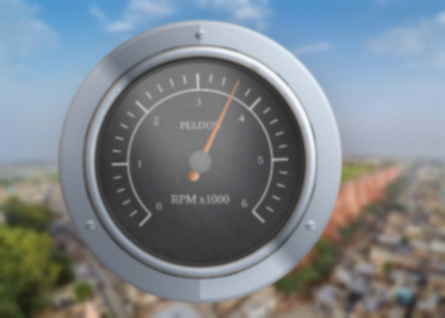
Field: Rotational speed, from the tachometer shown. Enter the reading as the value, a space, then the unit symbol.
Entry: 3600 rpm
